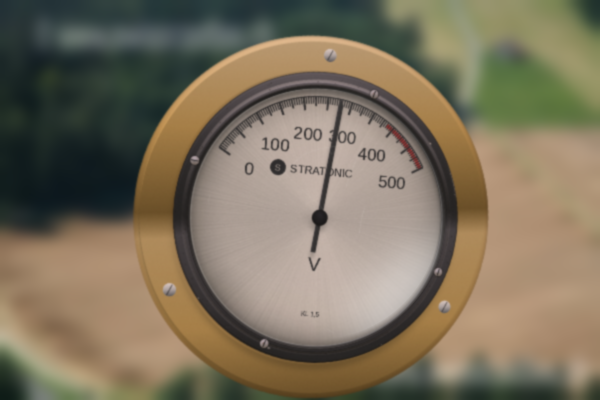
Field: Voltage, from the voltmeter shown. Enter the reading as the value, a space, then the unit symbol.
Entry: 275 V
